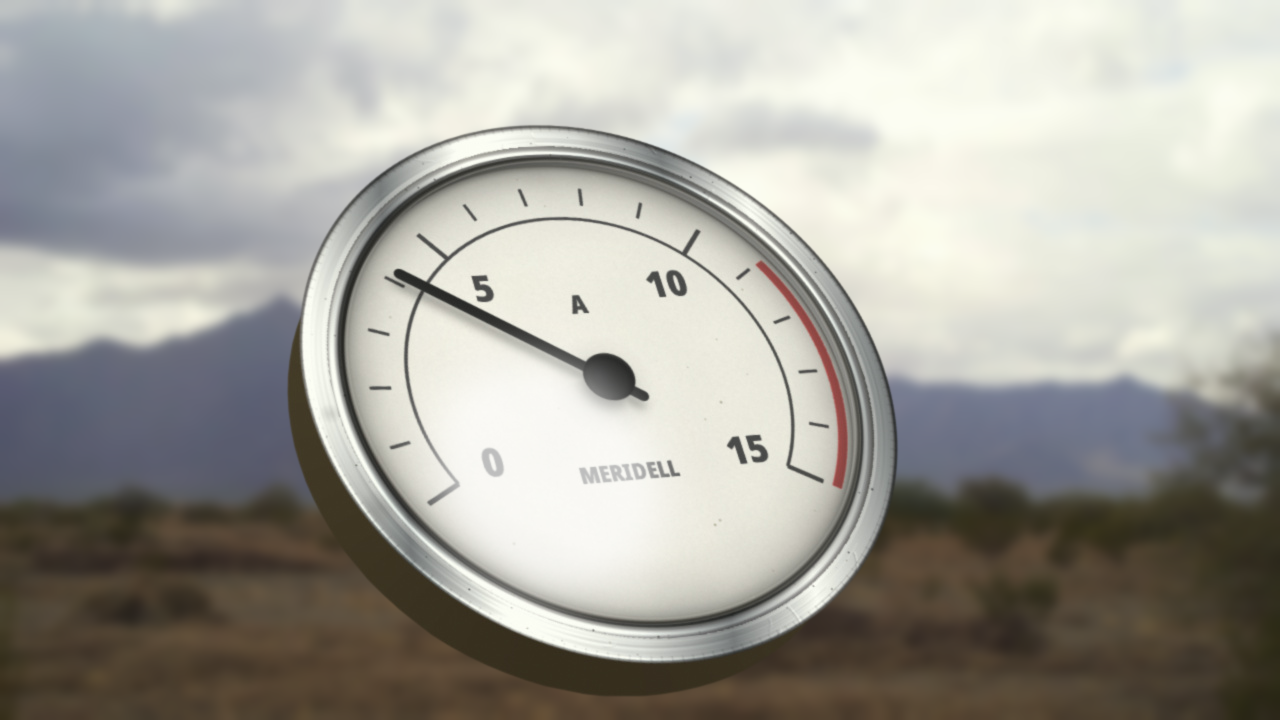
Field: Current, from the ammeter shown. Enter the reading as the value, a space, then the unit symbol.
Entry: 4 A
